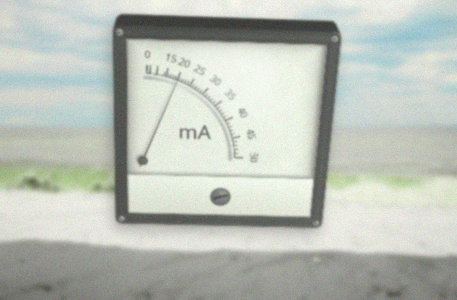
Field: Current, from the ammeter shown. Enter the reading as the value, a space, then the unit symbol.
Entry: 20 mA
